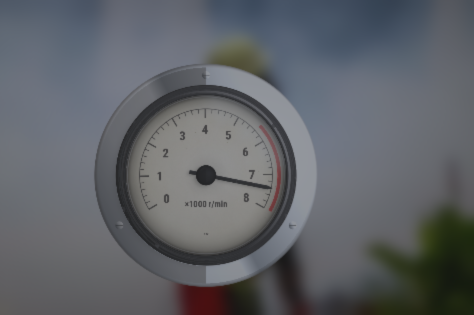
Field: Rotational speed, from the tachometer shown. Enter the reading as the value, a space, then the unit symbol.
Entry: 7400 rpm
